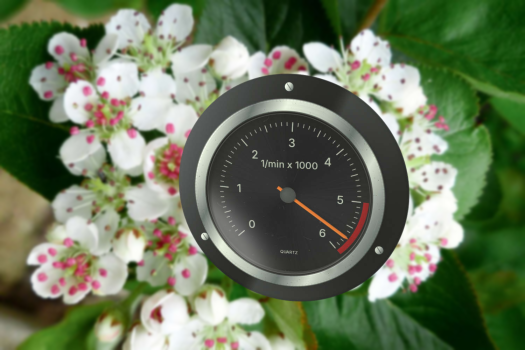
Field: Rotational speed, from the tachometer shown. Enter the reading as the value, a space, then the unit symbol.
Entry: 5700 rpm
